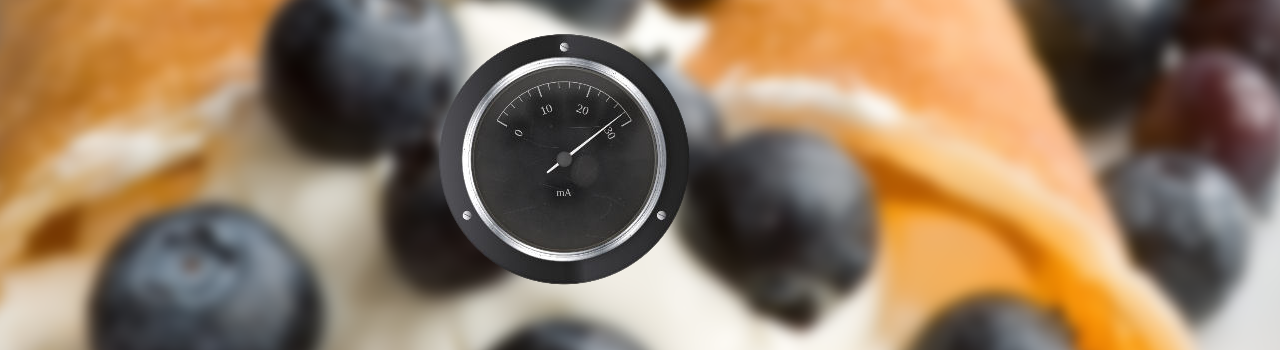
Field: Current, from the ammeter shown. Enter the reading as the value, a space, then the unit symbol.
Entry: 28 mA
